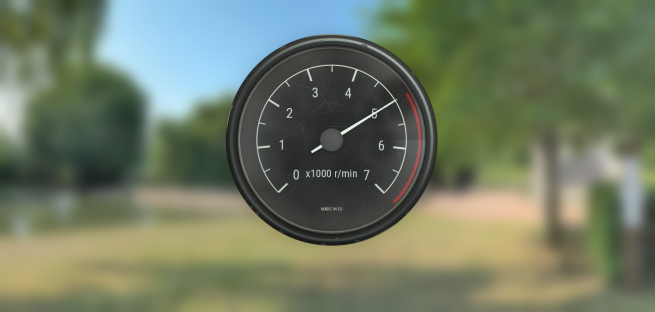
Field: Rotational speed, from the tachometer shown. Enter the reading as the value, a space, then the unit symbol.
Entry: 5000 rpm
